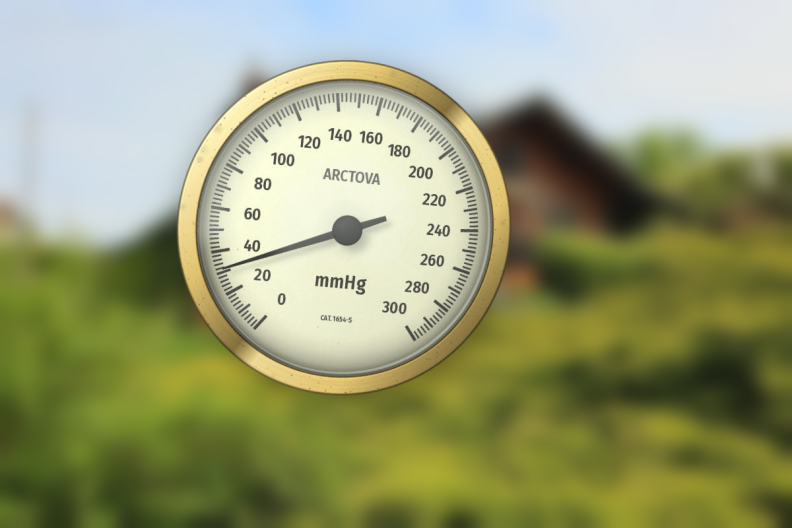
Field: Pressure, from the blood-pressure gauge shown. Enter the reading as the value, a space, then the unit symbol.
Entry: 32 mmHg
